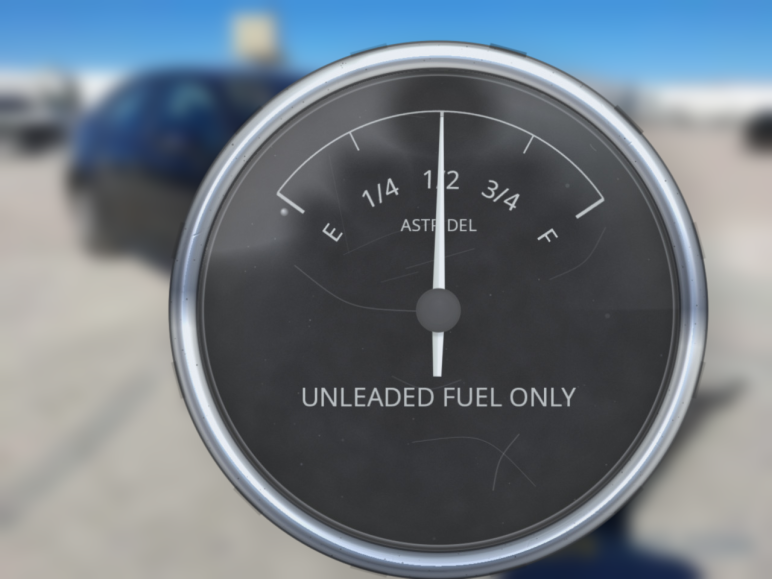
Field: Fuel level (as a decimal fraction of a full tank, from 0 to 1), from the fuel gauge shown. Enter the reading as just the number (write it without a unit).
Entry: 0.5
